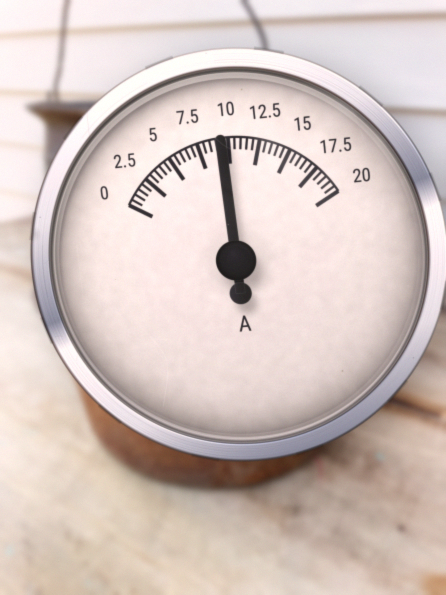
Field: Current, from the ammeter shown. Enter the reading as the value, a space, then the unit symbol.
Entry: 9.5 A
